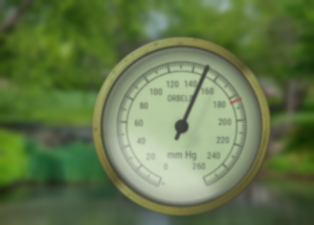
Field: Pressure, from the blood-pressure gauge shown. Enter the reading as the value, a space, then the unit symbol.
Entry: 150 mmHg
